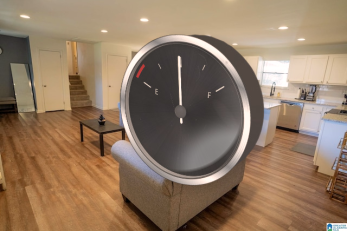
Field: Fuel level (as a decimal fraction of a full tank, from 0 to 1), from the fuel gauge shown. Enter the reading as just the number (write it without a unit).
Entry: 0.5
